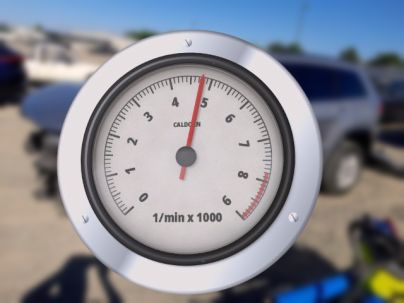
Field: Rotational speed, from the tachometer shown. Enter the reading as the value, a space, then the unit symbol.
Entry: 4800 rpm
